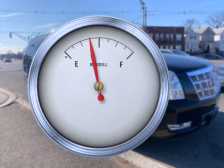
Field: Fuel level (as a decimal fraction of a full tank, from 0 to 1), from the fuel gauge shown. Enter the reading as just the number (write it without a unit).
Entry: 0.375
